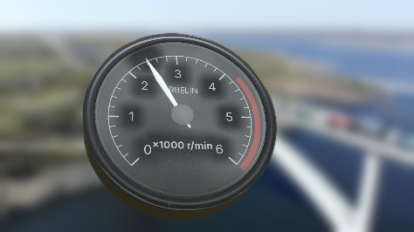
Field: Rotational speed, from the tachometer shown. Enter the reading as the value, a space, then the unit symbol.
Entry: 2400 rpm
